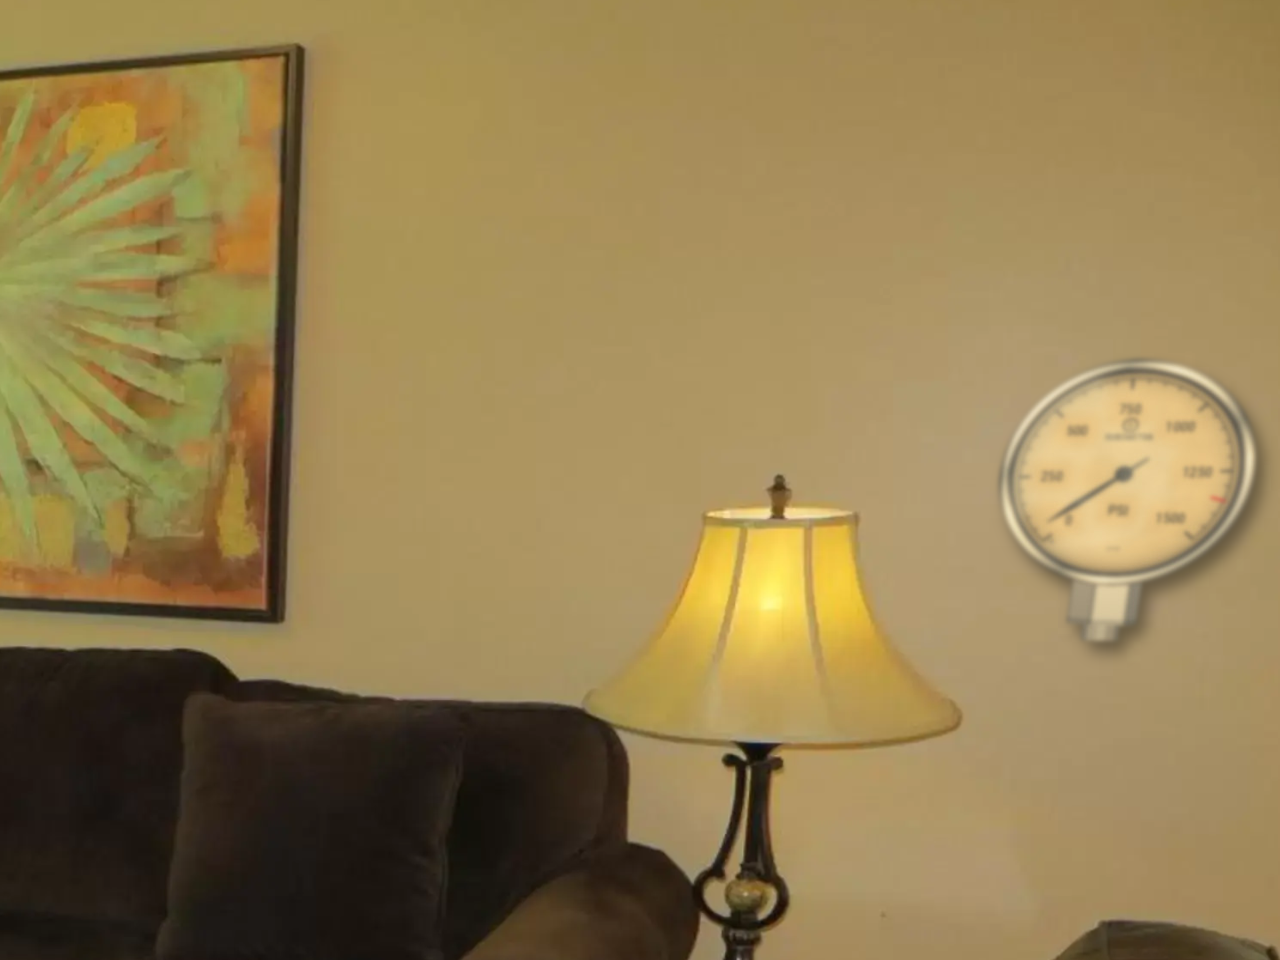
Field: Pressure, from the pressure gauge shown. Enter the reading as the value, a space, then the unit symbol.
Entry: 50 psi
